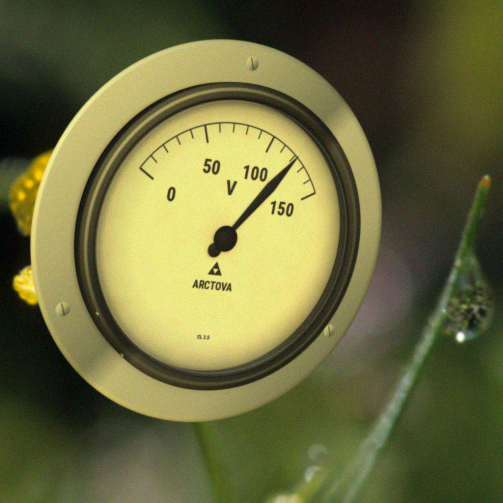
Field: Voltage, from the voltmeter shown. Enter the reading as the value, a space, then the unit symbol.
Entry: 120 V
